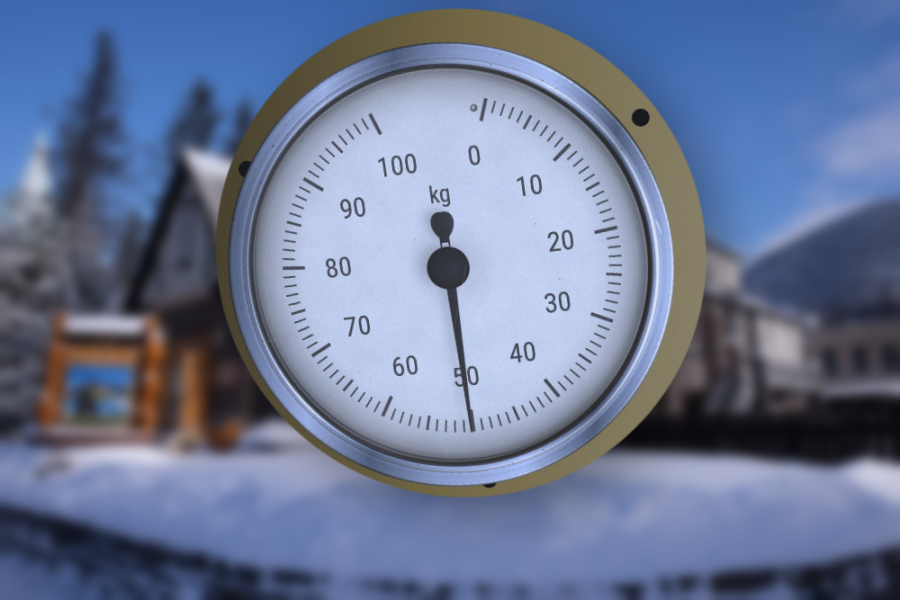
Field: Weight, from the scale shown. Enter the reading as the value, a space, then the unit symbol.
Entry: 50 kg
